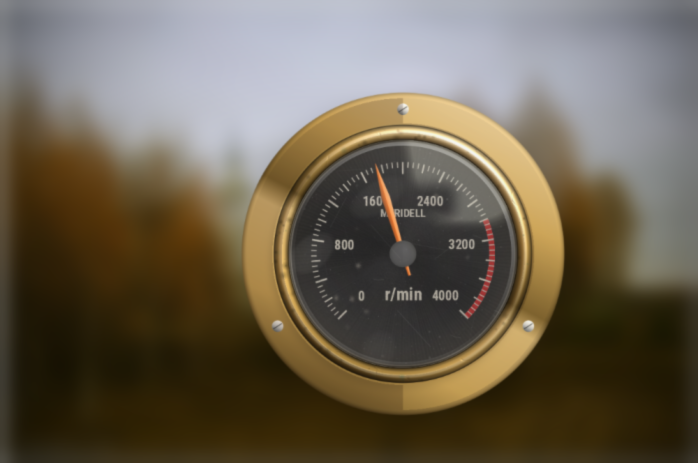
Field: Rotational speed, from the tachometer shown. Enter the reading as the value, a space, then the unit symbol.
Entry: 1750 rpm
